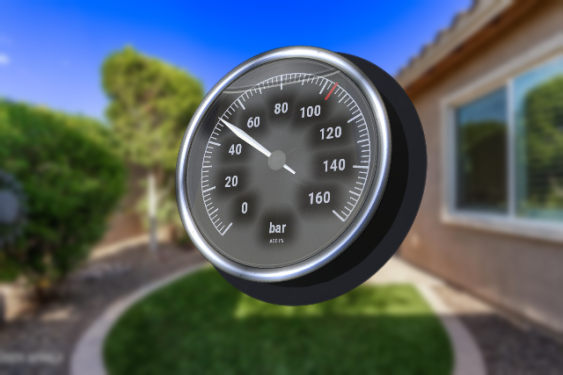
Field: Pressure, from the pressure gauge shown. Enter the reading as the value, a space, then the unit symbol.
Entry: 50 bar
